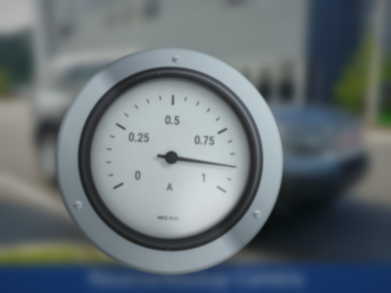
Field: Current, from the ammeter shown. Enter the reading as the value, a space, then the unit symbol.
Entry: 0.9 A
